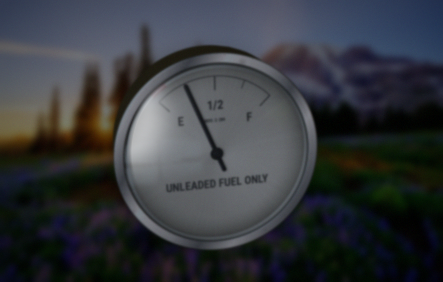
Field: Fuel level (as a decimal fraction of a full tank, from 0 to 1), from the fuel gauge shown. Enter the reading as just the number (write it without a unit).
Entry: 0.25
